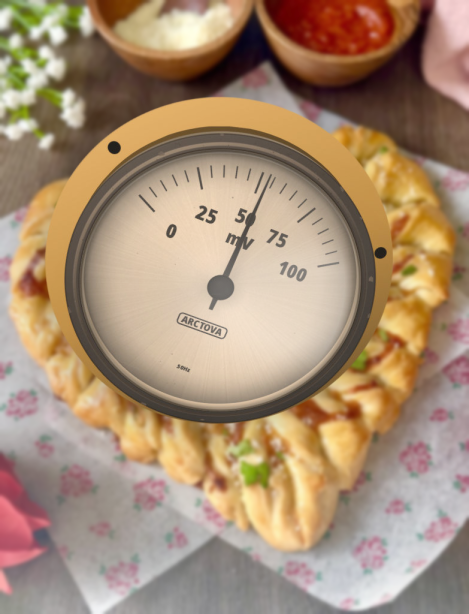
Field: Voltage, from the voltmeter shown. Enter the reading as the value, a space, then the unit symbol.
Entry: 52.5 mV
